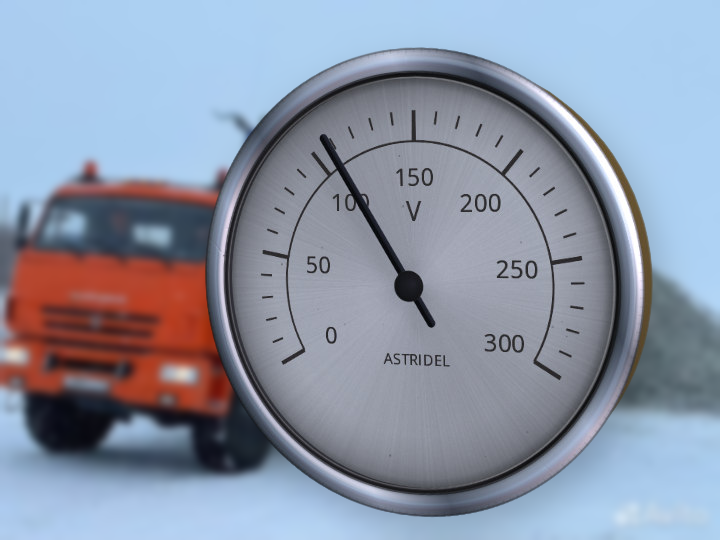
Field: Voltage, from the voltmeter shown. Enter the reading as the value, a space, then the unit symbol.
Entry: 110 V
